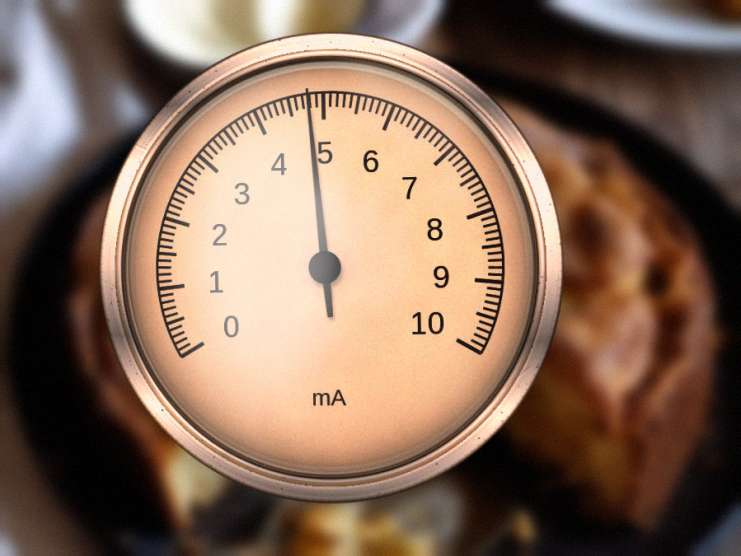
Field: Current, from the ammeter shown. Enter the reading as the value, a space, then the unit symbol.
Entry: 4.8 mA
